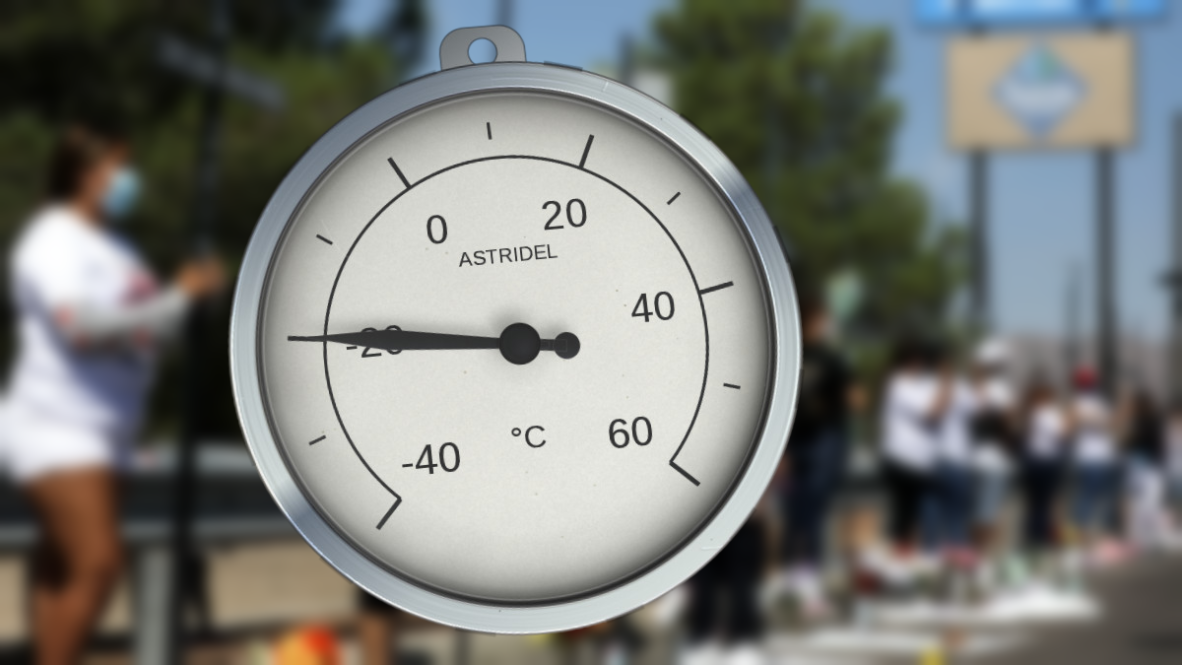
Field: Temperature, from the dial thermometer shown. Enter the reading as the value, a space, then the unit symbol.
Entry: -20 °C
